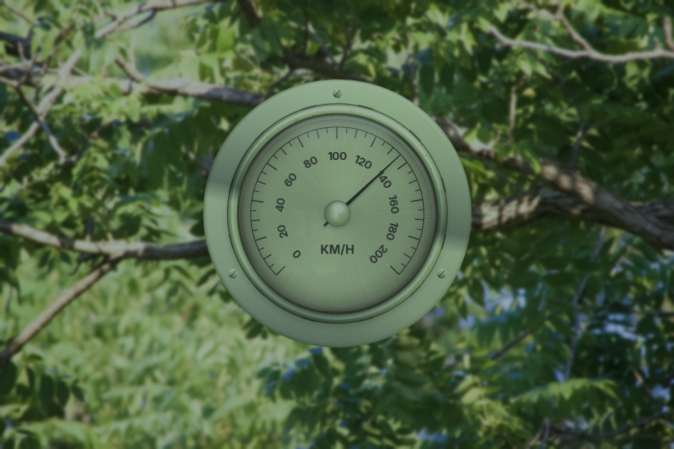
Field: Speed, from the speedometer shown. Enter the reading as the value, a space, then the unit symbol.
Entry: 135 km/h
